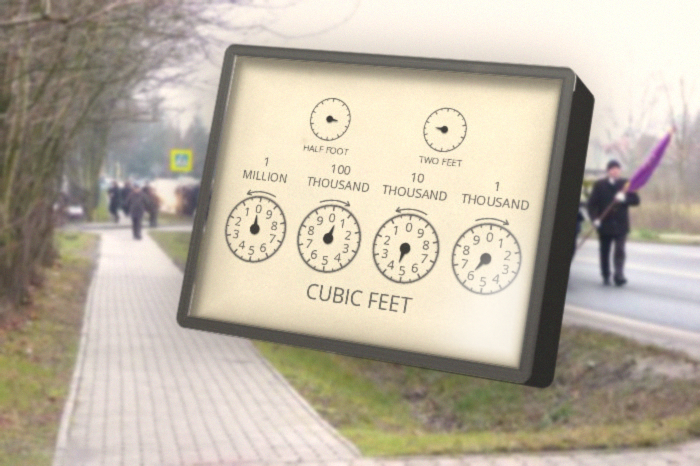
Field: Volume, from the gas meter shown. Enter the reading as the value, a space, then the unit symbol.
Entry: 4600 ft³
